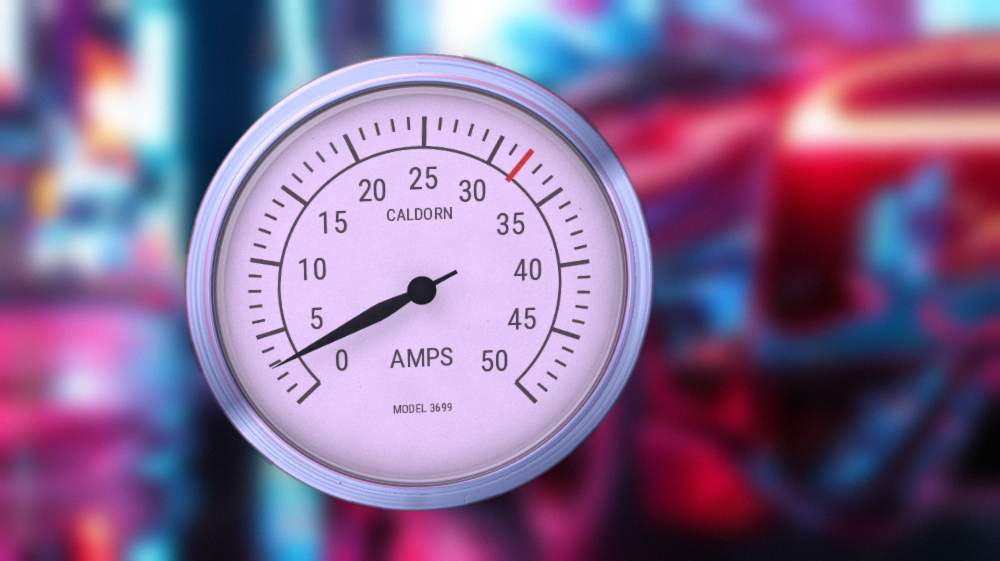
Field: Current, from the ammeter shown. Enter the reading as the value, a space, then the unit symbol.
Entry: 3 A
